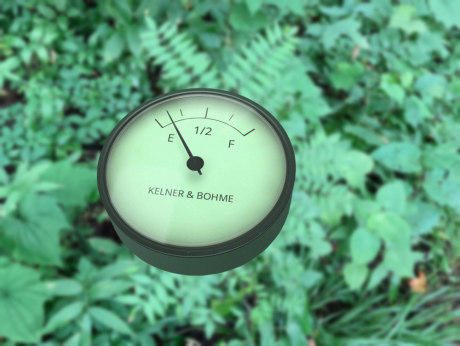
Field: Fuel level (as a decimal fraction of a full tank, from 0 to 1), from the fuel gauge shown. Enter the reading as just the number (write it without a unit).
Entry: 0.125
